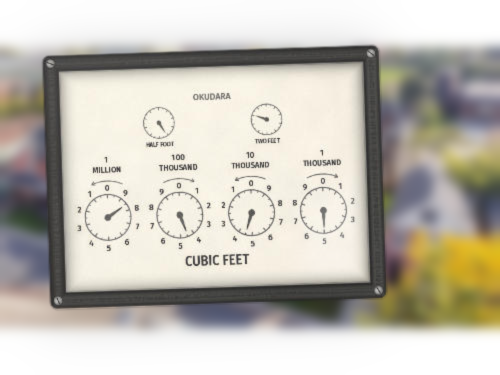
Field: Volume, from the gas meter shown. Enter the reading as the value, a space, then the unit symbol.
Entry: 844500 ft³
